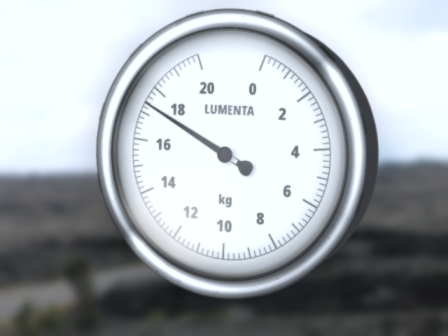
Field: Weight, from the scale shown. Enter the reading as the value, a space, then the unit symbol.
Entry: 17.4 kg
